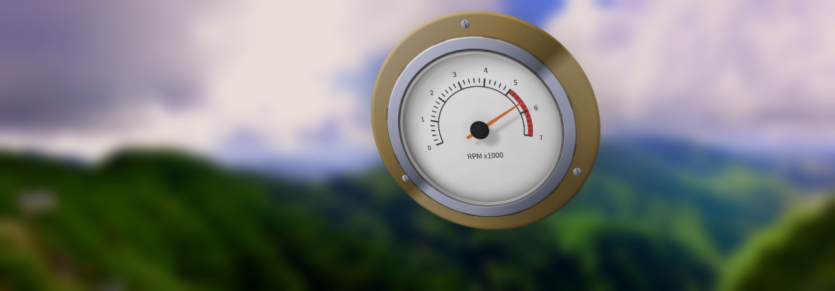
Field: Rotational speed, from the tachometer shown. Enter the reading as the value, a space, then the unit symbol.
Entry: 5600 rpm
